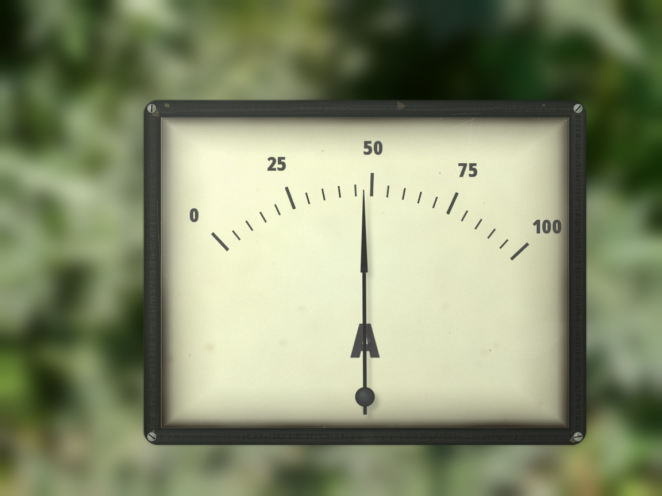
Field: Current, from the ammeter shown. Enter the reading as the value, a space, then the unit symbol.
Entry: 47.5 A
